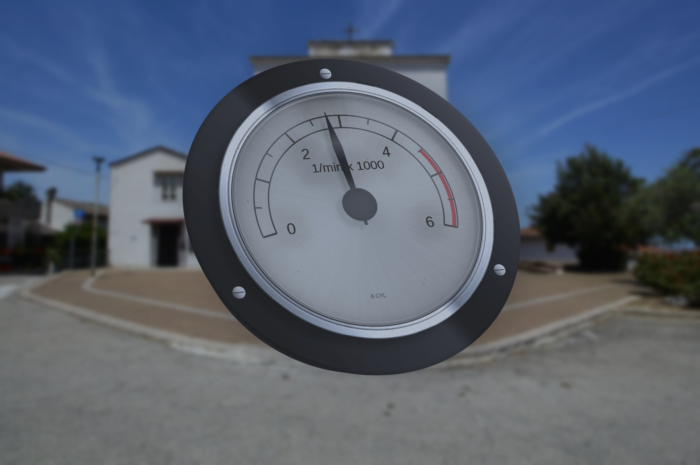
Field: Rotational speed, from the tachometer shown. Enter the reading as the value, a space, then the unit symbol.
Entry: 2750 rpm
